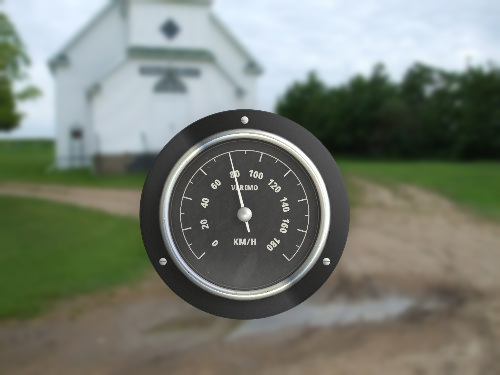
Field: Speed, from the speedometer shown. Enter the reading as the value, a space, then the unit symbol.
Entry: 80 km/h
